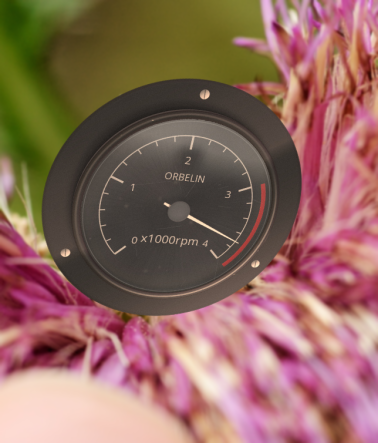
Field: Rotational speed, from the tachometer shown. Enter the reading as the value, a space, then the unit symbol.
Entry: 3700 rpm
